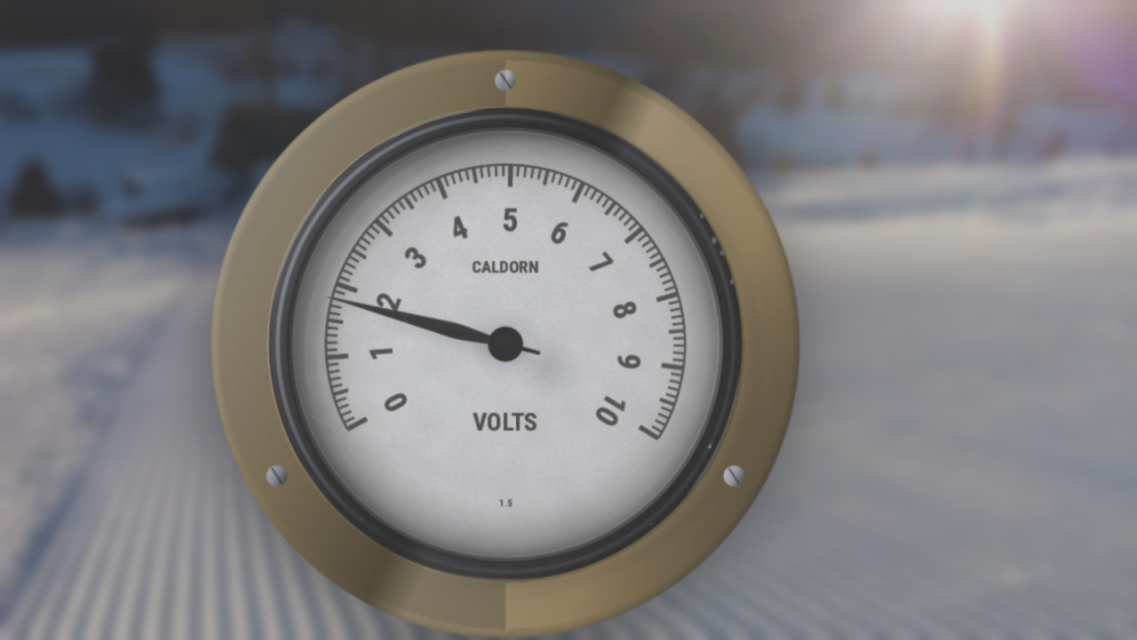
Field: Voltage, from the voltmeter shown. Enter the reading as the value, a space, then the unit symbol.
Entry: 1.8 V
